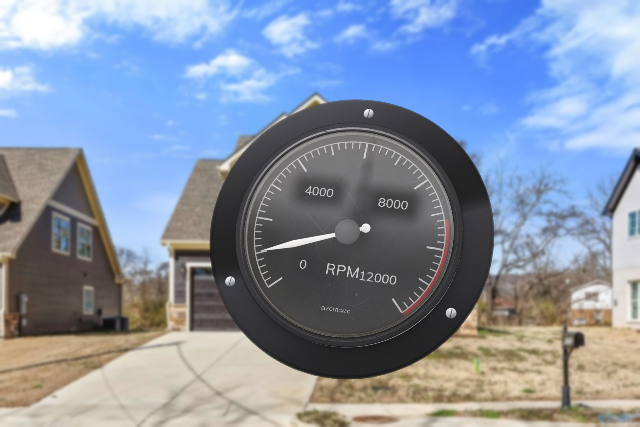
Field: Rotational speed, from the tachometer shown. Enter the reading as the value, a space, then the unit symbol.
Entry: 1000 rpm
